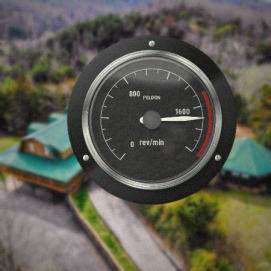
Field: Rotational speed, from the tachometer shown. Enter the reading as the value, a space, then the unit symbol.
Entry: 1700 rpm
